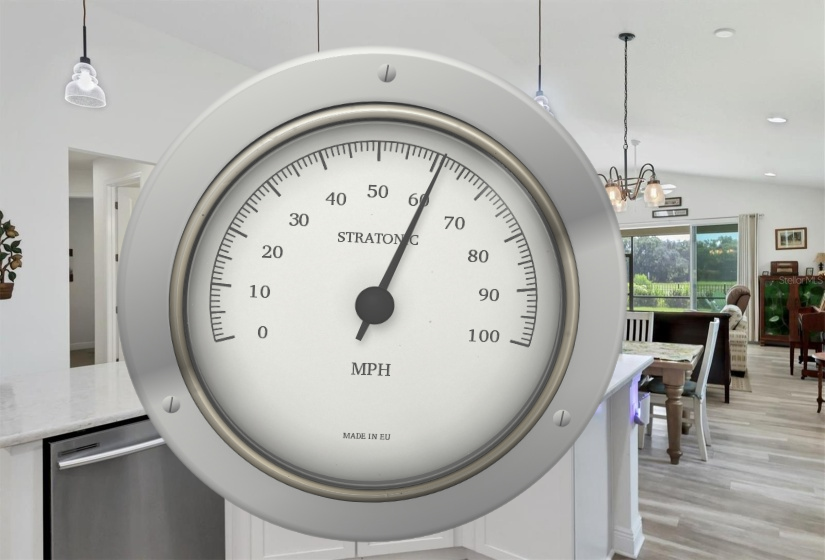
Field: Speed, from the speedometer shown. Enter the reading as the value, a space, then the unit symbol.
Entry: 61 mph
